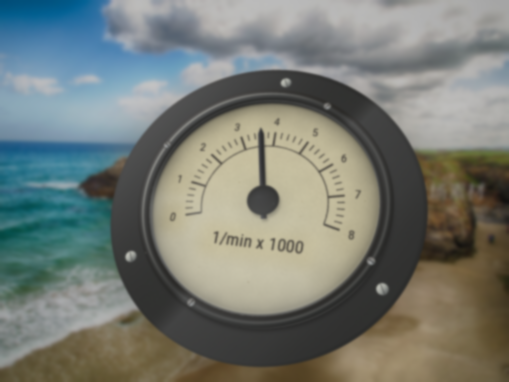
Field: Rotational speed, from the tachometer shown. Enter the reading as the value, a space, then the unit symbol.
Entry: 3600 rpm
